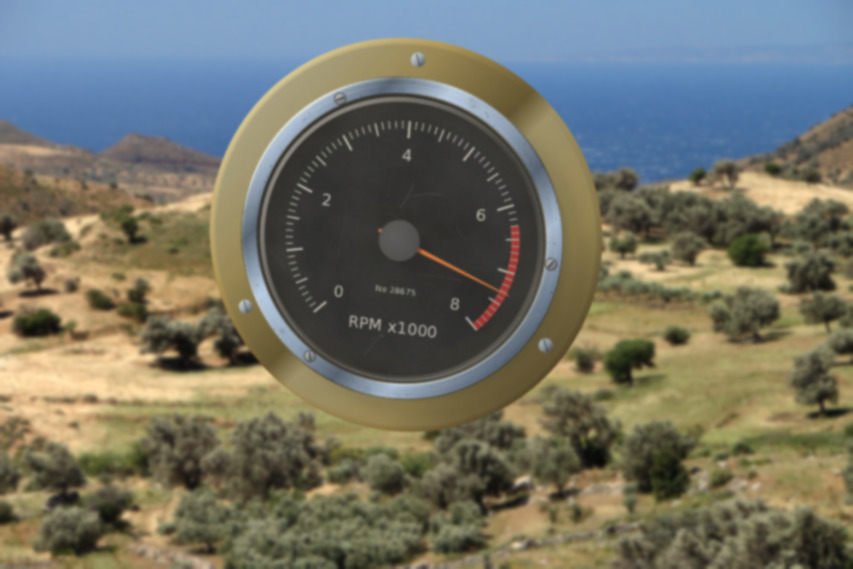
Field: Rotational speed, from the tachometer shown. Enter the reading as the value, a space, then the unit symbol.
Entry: 7300 rpm
